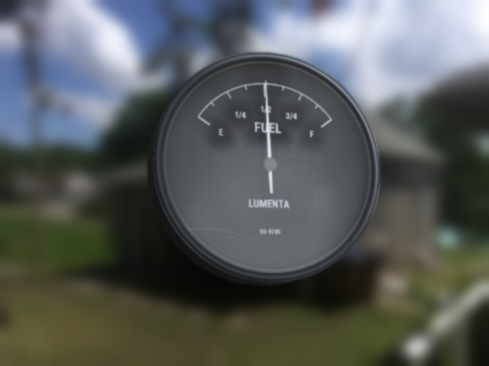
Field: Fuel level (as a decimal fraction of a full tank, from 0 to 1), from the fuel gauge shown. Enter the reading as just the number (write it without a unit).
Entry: 0.5
